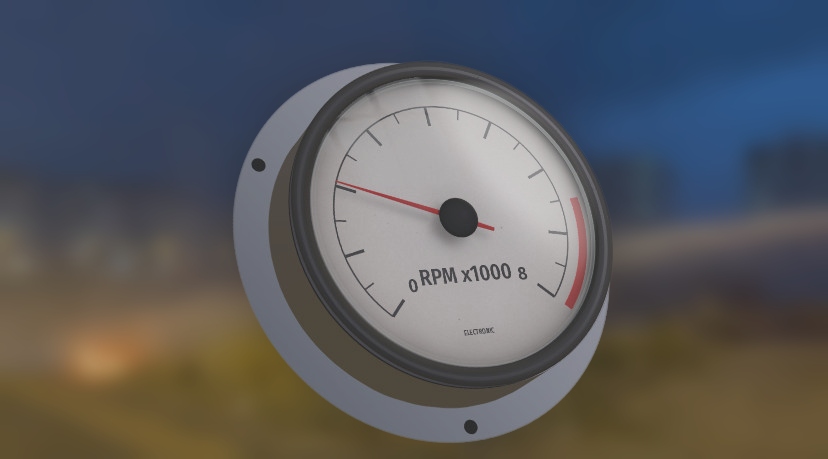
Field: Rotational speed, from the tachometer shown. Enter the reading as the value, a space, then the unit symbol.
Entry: 2000 rpm
